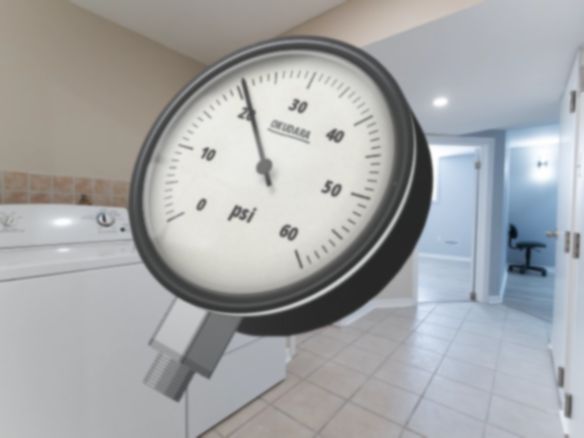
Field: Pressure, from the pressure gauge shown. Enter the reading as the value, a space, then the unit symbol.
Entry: 21 psi
